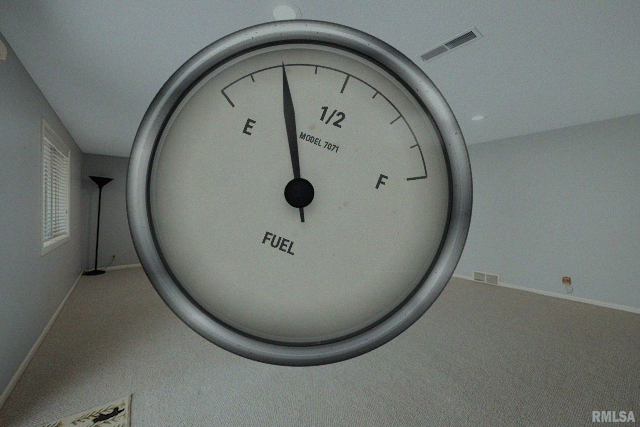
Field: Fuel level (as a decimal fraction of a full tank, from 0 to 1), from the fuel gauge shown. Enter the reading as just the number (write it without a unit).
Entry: 0.25
